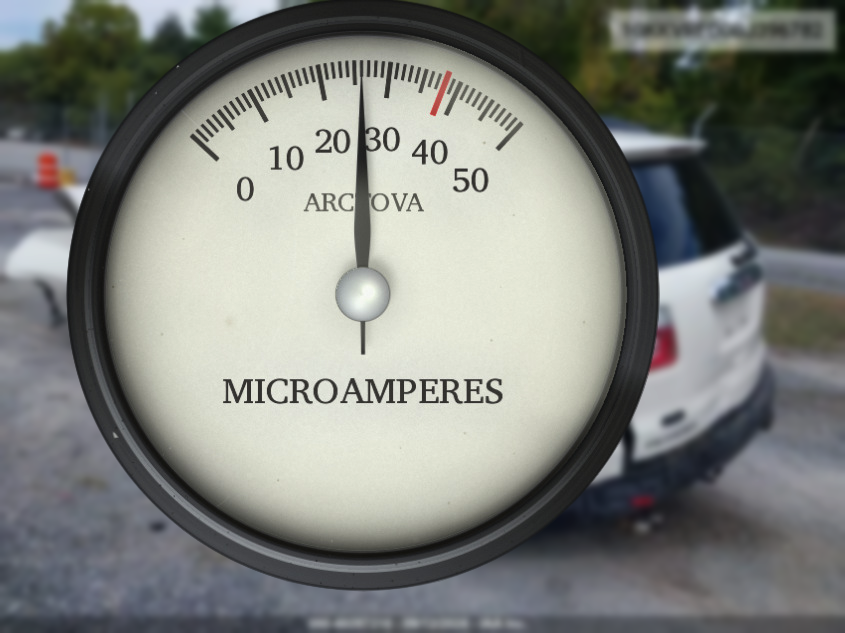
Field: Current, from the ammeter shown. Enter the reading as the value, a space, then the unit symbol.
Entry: 26 µA
